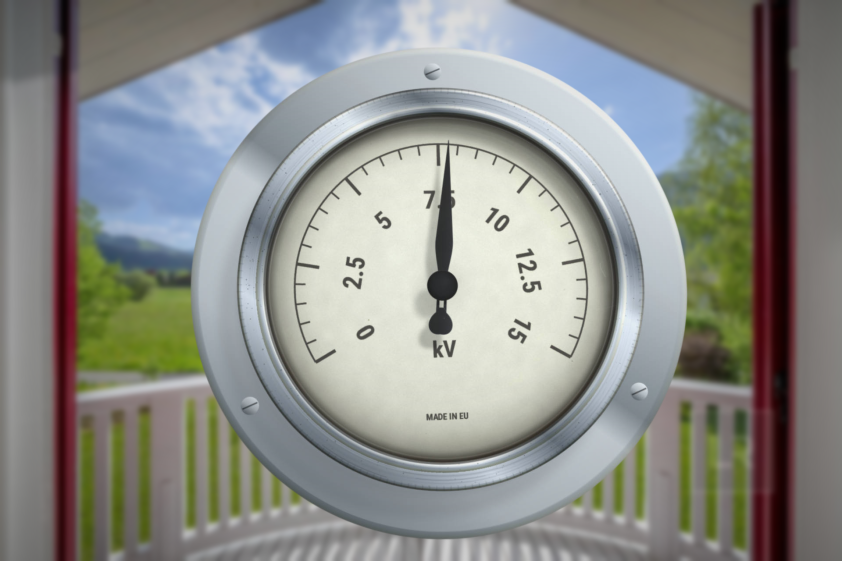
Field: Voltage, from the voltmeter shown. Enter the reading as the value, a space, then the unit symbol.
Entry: 7.75 kV
